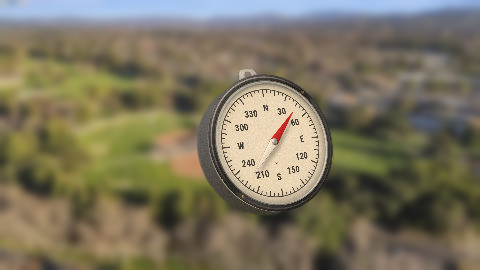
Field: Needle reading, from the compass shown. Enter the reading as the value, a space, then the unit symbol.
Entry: 45 °
